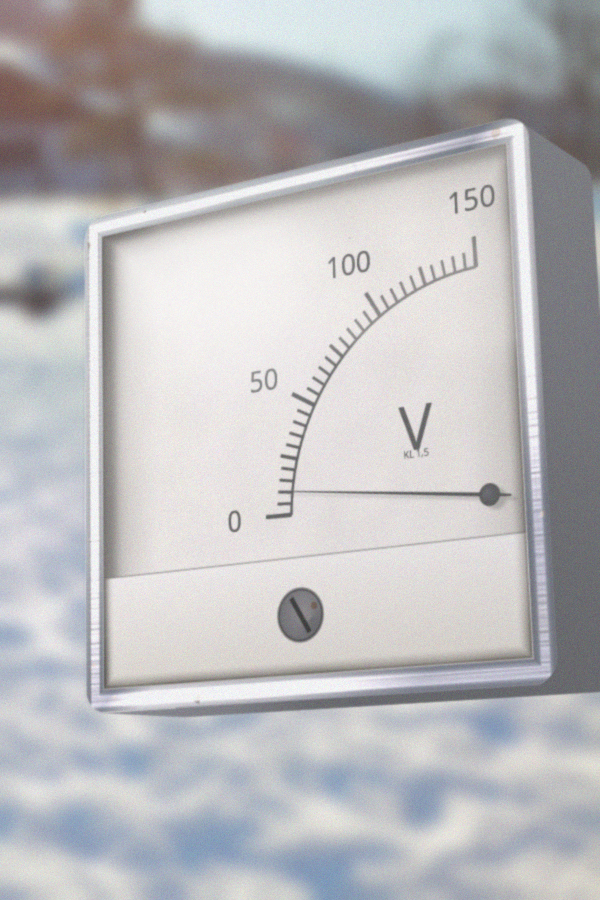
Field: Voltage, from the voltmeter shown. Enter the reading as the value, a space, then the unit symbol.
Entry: 10 V
